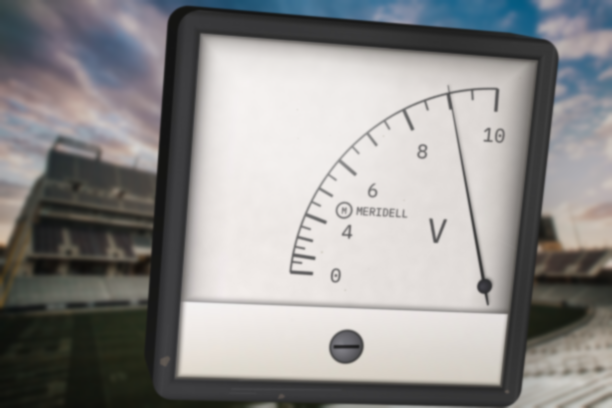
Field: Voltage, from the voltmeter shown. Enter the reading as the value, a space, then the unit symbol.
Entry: 9 V
